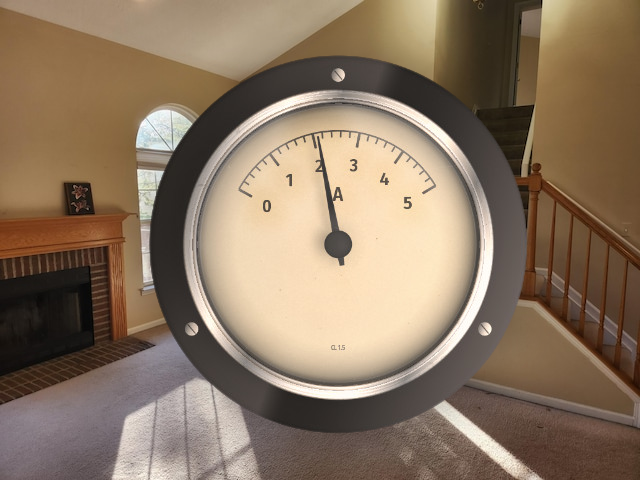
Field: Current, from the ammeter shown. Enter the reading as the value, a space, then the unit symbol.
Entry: 2.1 A
